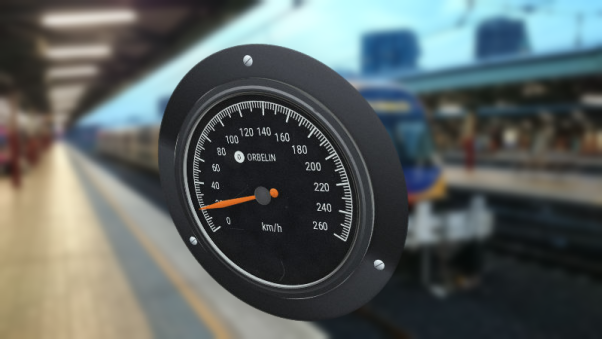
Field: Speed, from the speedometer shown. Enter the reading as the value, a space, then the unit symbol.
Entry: 20 km/h
